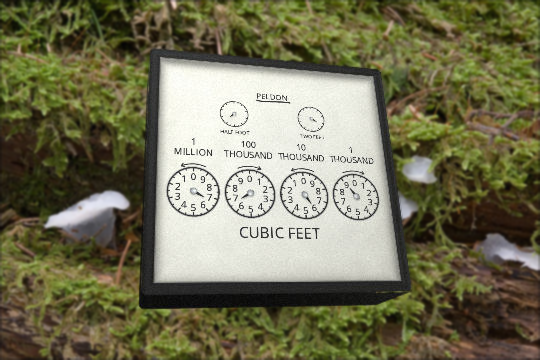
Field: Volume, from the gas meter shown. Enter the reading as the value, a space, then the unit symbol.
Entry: 665900 ft³
